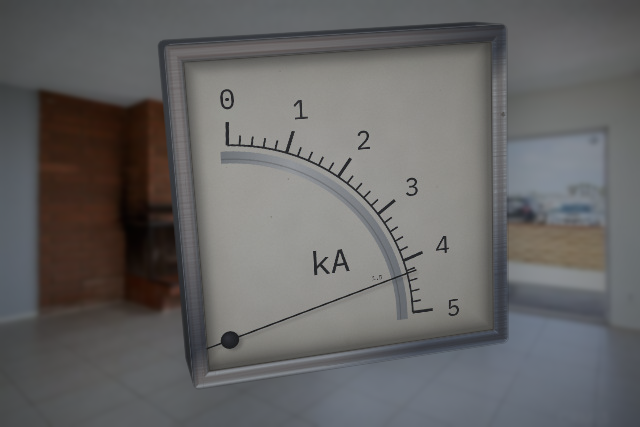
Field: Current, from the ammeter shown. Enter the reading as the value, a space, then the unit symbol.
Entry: 4.2 kA
